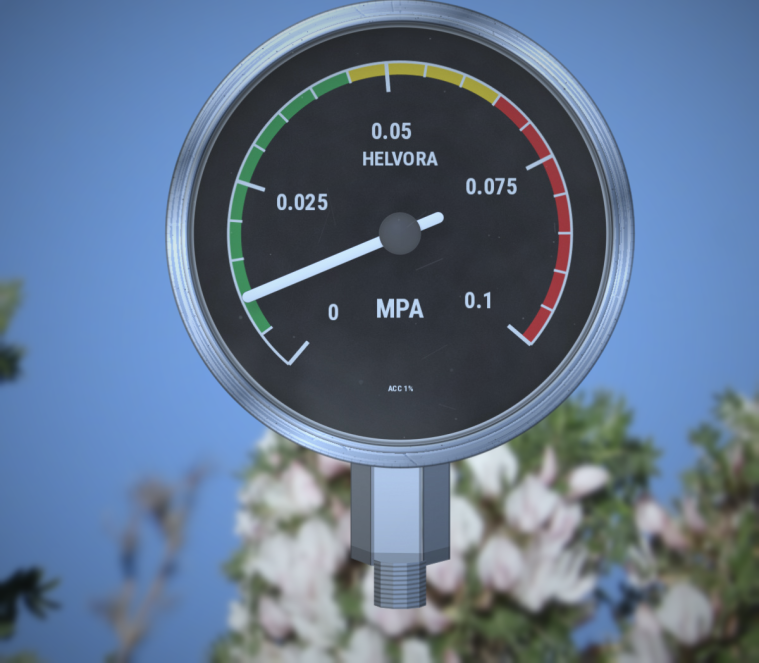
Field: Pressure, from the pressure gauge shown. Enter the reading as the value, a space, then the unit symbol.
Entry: 0.01 MPa
